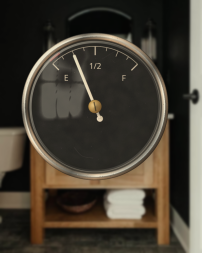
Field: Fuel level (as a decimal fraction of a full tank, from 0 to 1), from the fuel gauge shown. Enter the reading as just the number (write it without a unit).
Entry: 0.25
